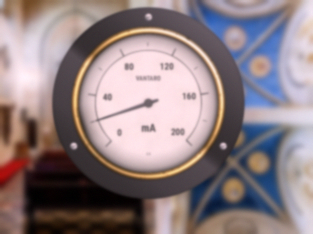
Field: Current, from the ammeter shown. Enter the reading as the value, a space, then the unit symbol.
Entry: 20 mA
